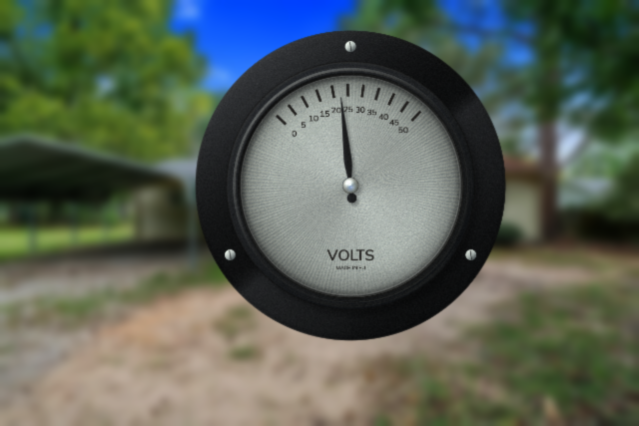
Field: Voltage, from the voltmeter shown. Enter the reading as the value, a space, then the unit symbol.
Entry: 22.5 V
